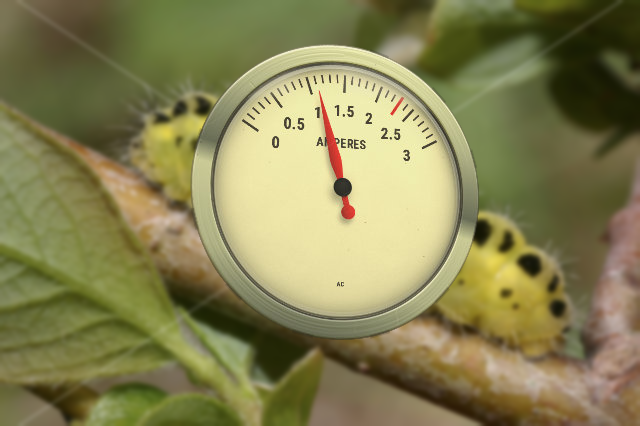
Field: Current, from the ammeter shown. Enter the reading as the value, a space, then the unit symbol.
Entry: 1.1 A
